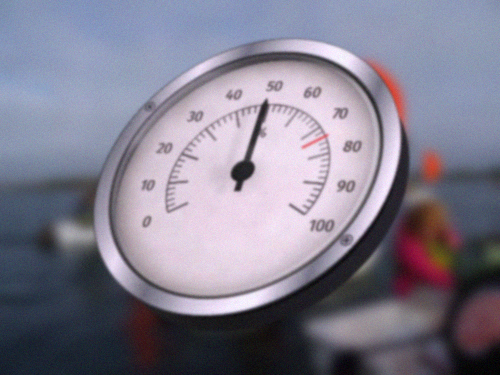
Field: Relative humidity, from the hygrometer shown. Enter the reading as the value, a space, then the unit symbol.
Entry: 50 %
